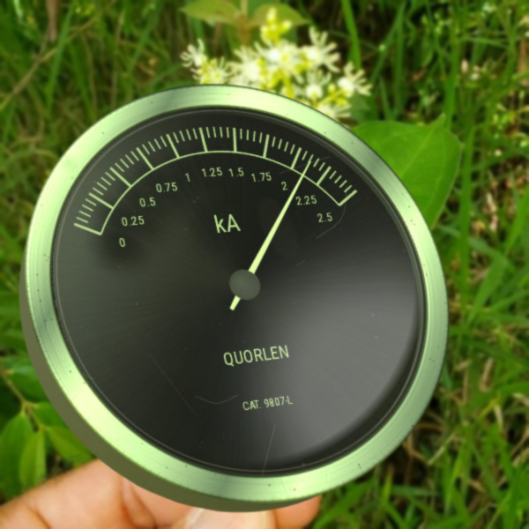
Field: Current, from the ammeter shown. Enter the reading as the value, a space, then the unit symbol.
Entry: 2.1 kA
